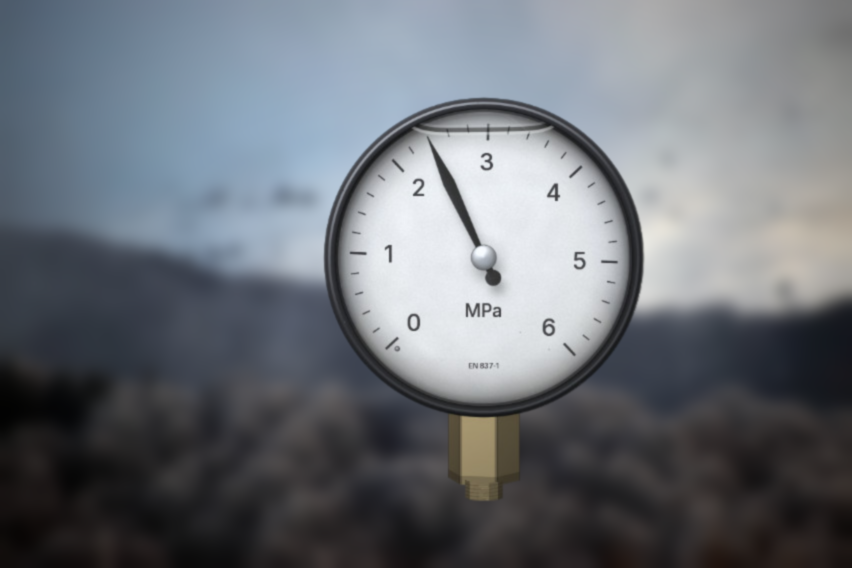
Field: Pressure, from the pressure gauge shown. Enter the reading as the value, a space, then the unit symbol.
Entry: 2.4 MPa
